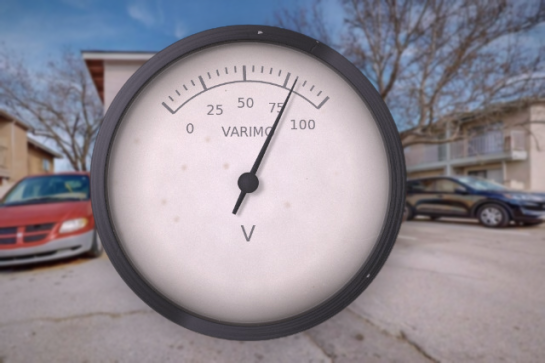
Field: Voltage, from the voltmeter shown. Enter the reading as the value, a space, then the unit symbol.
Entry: 80 V
